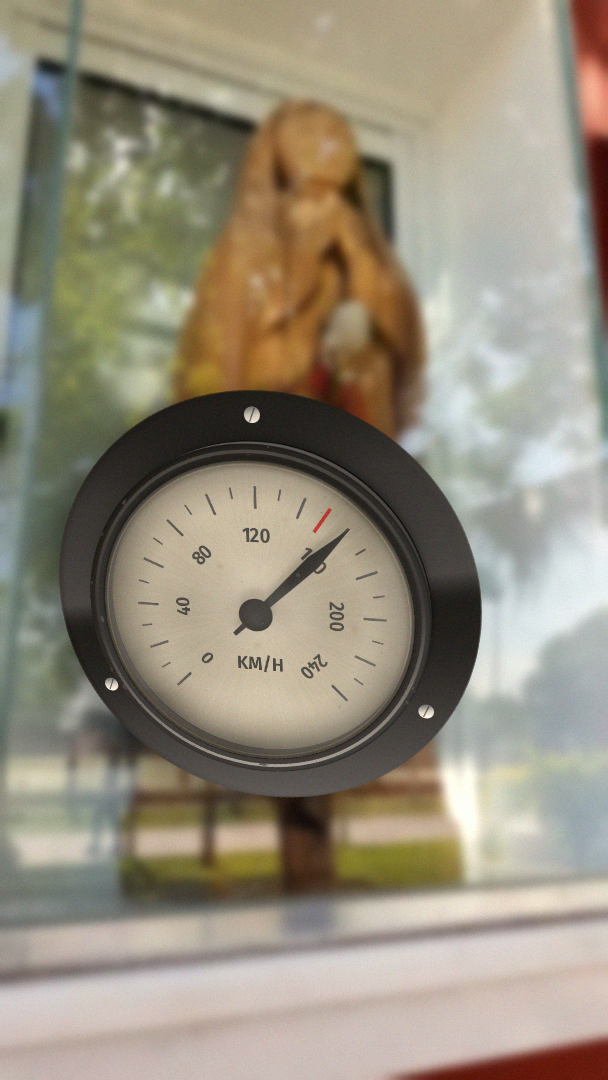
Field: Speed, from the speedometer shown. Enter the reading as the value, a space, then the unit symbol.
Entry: 160 km/h
